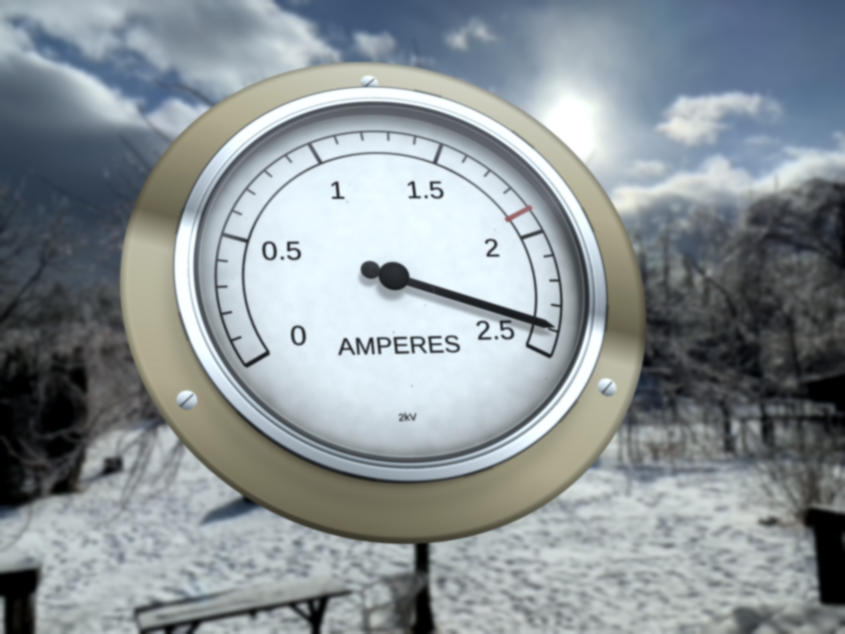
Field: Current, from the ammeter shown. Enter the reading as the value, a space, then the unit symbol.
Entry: 2.4 A
